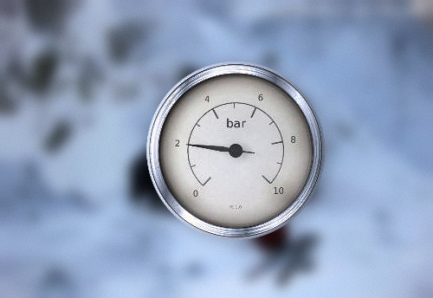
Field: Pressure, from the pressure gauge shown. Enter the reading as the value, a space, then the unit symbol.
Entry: 2 bar
